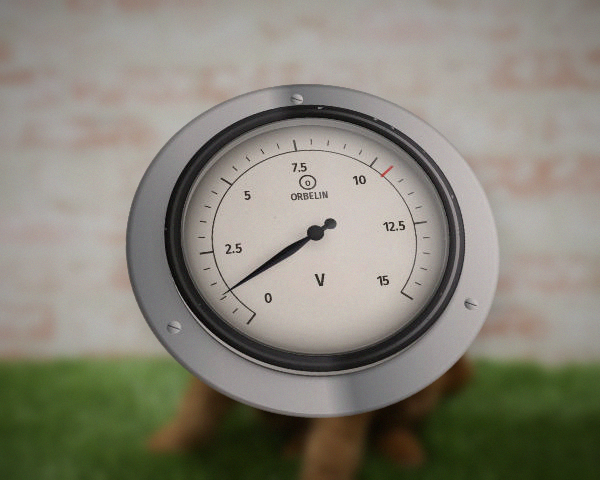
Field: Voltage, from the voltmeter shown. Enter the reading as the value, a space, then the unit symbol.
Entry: 1 V
